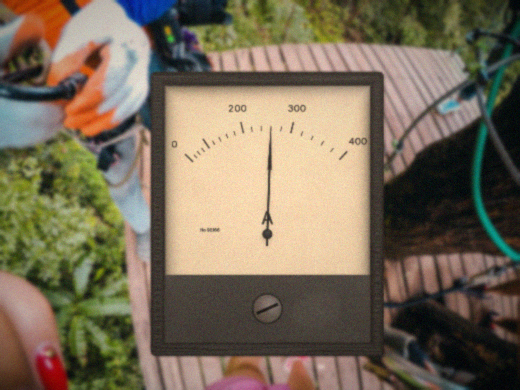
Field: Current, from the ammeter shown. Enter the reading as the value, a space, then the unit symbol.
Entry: 260 A
